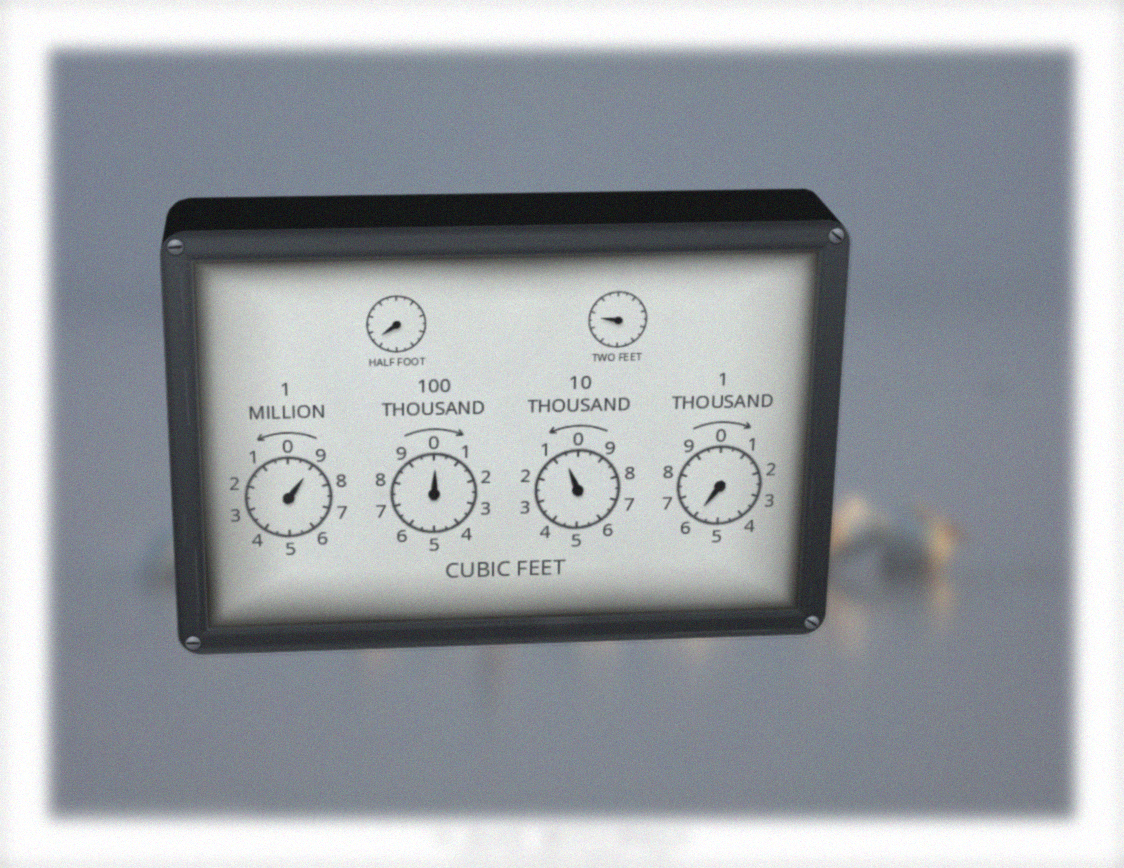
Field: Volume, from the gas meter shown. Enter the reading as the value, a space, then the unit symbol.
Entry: 900600 ft³
